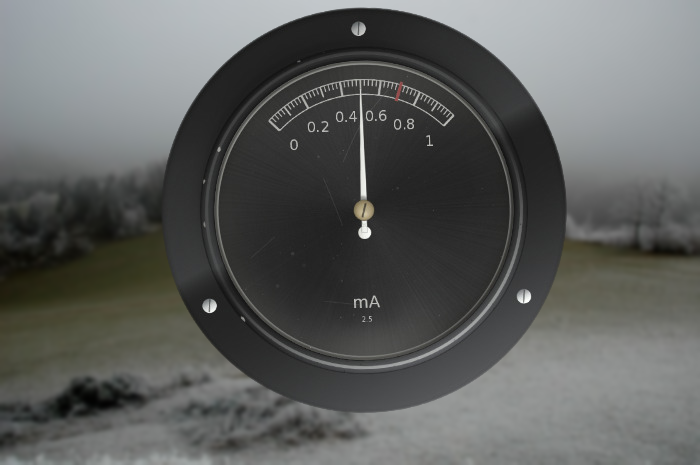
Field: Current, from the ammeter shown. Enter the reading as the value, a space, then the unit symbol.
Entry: 0.5 mA
